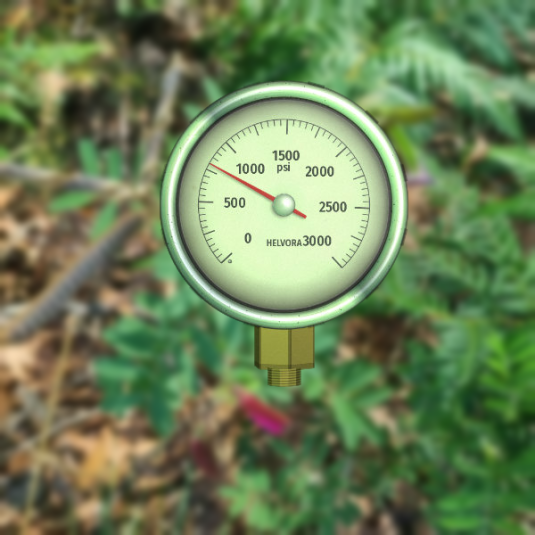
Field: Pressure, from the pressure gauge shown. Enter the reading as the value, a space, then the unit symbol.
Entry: 800 psi
